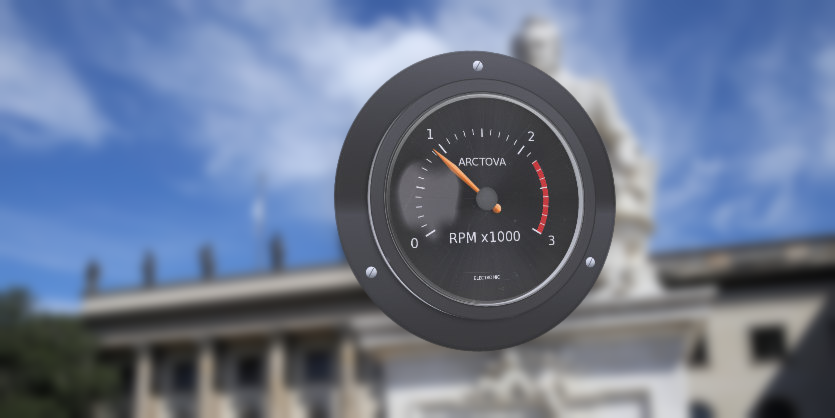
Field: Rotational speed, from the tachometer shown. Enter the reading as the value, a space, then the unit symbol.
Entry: 900 rpm
